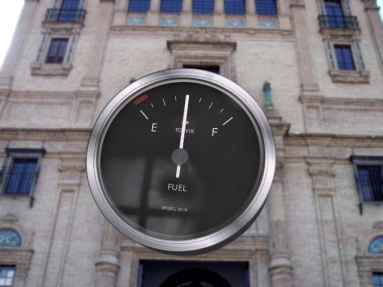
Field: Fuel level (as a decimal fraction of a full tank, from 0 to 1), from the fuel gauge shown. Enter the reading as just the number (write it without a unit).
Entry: 0.5
